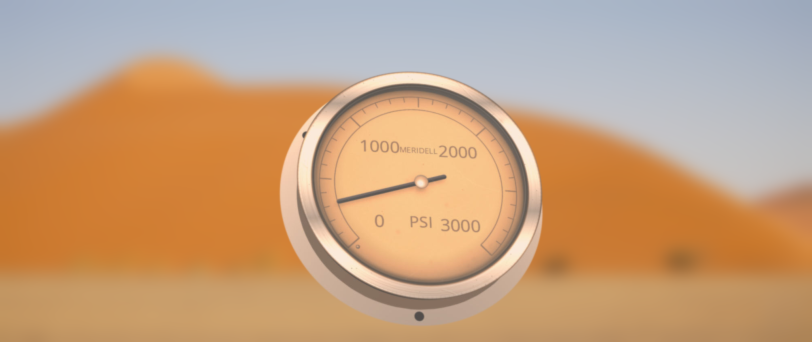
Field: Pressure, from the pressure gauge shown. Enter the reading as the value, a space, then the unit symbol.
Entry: 300 psi
